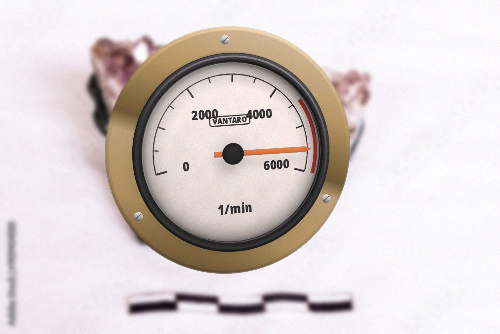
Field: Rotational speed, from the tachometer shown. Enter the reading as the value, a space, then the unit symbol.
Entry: 5500 rpm
